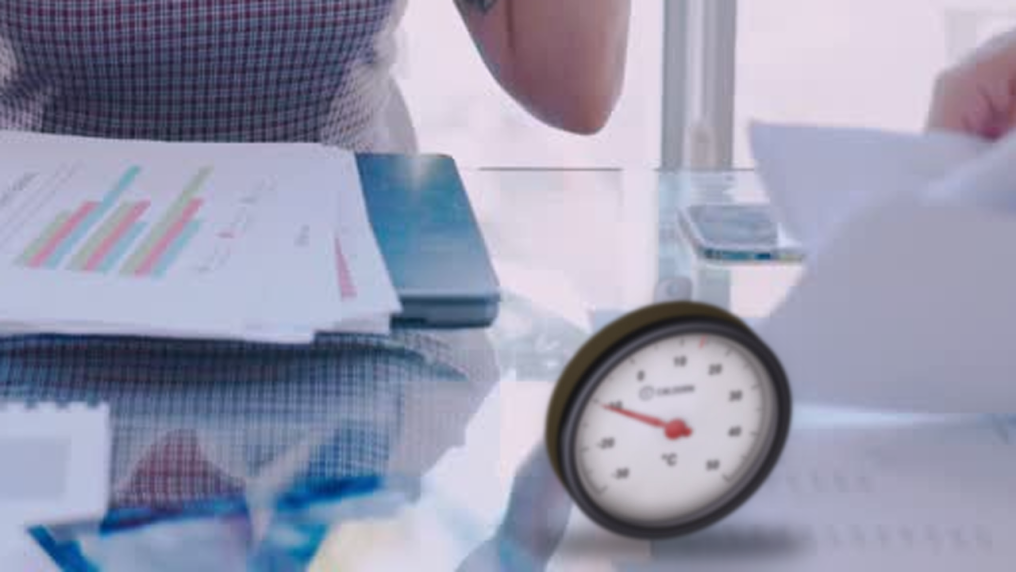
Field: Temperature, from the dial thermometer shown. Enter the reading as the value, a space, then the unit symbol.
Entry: -10 °C
